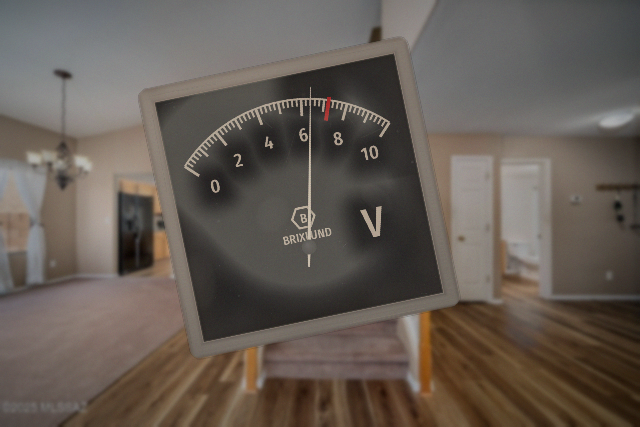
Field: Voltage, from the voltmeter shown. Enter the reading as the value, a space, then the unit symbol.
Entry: 6.4 V
